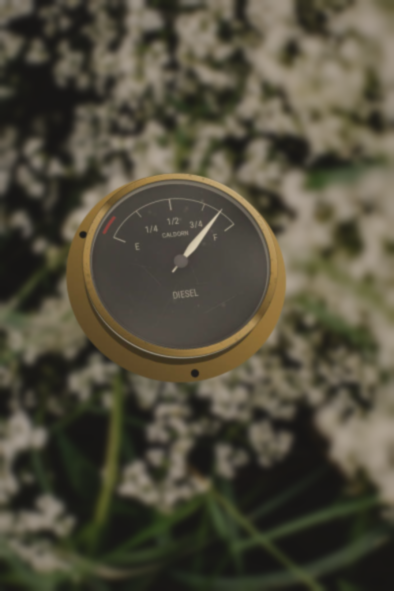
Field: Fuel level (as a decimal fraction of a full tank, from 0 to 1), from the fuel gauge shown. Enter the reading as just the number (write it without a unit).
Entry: 0.875
